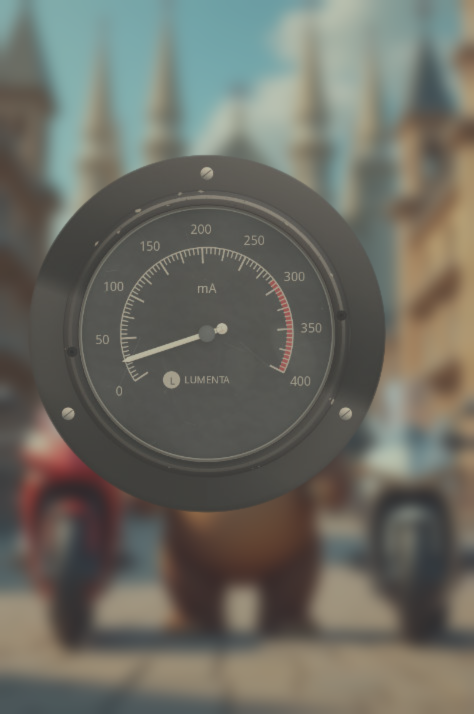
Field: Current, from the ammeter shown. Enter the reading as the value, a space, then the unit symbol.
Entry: 25 mA
